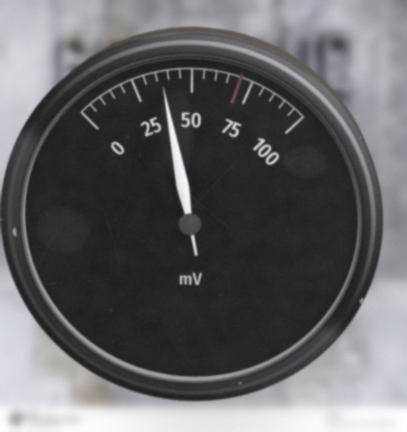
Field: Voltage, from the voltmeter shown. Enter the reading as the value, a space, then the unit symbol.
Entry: 37.5 mV
